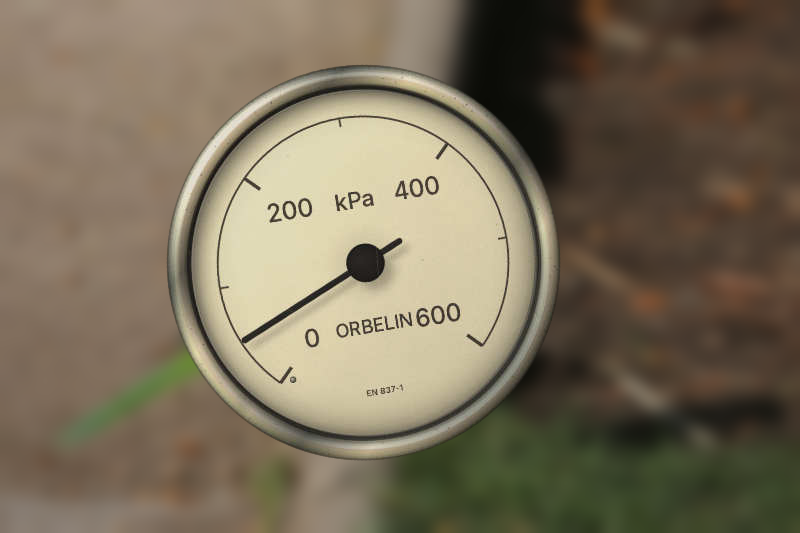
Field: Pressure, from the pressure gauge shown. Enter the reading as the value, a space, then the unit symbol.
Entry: 50 kPa
